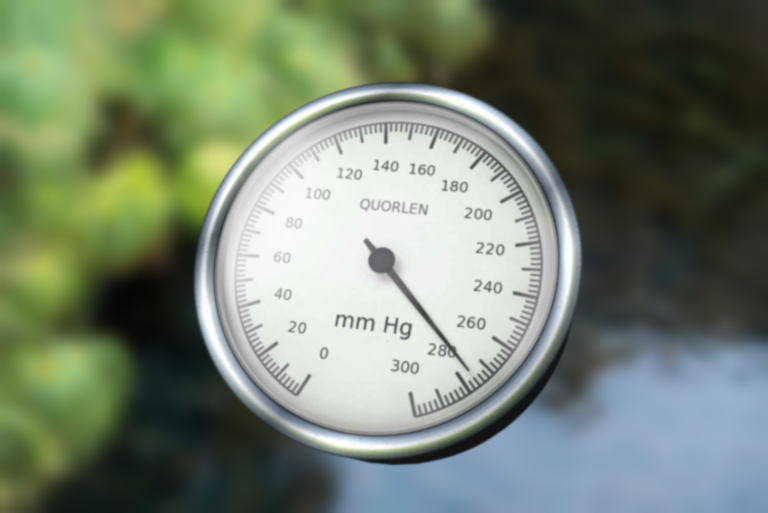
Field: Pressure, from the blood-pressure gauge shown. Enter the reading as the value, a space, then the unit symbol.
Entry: 276 mmHg
